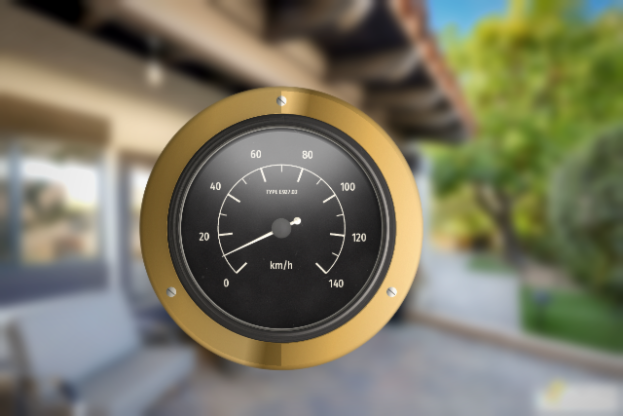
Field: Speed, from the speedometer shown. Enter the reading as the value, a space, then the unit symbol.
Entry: 10 km/h
